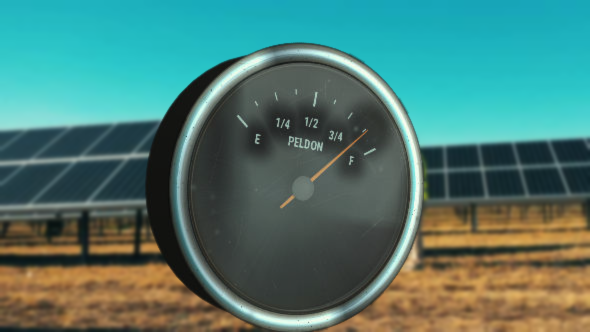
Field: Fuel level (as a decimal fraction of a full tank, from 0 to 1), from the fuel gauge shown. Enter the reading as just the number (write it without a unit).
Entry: 0.875
